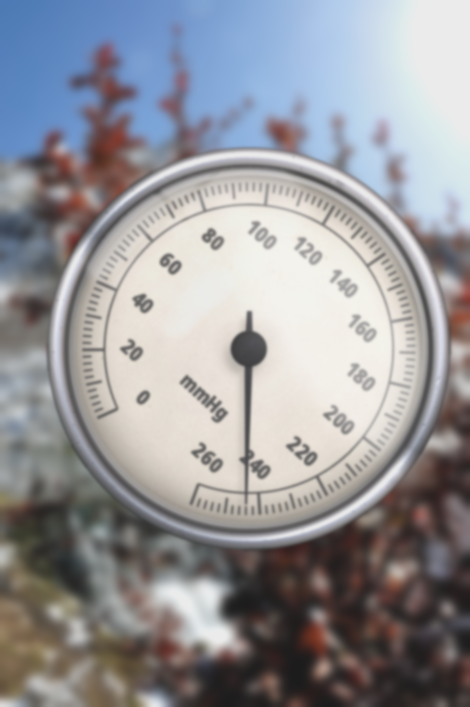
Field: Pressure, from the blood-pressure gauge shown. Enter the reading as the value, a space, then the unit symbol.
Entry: 244 mmHg
